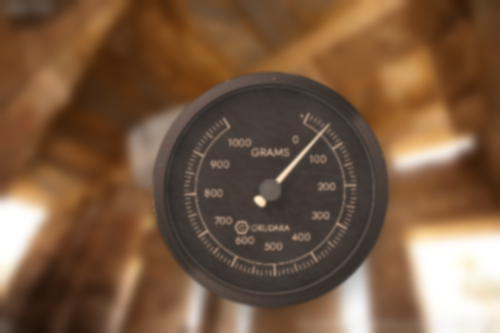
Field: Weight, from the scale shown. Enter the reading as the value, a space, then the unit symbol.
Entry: 50 g
